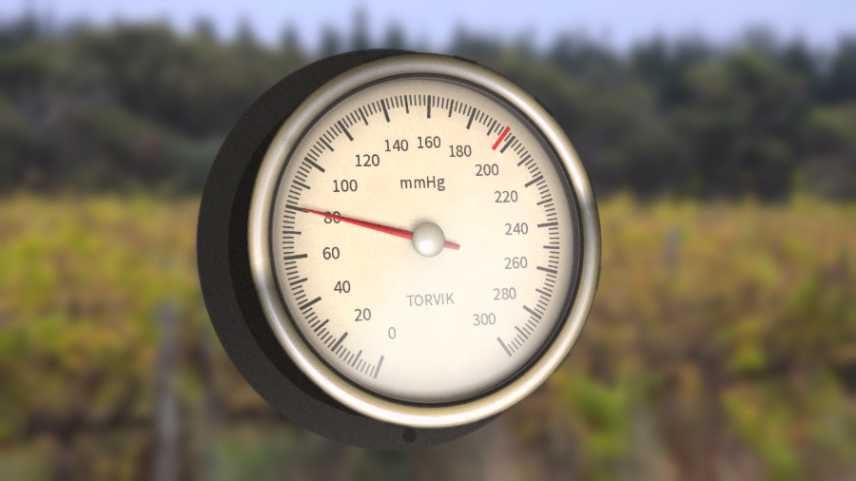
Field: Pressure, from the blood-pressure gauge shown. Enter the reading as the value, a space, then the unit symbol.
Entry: 80 mmHg
